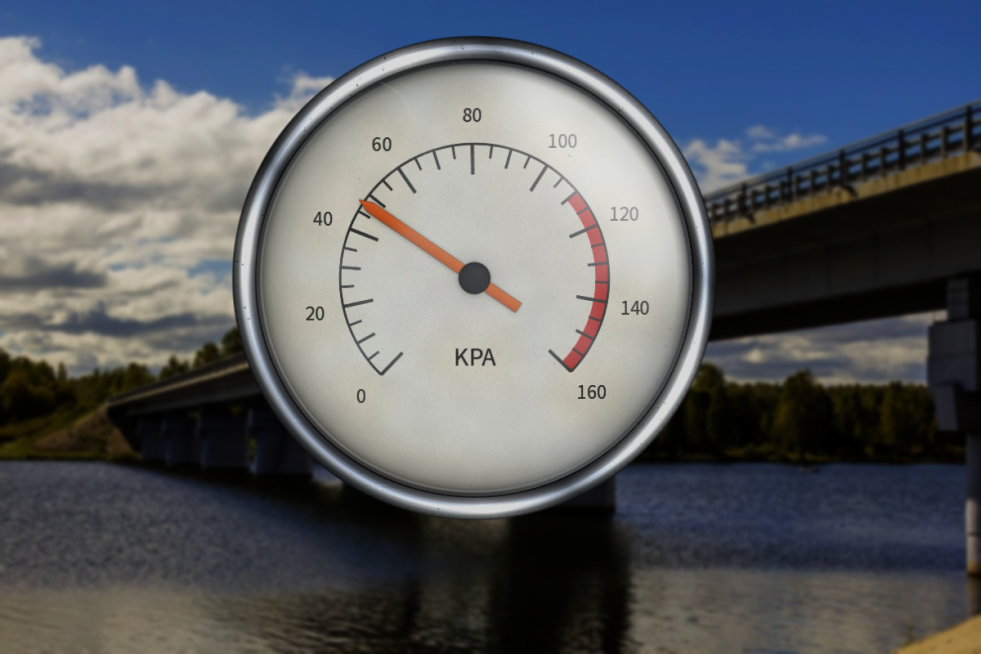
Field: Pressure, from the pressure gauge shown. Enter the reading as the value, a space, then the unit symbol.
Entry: 47.5 kPa
